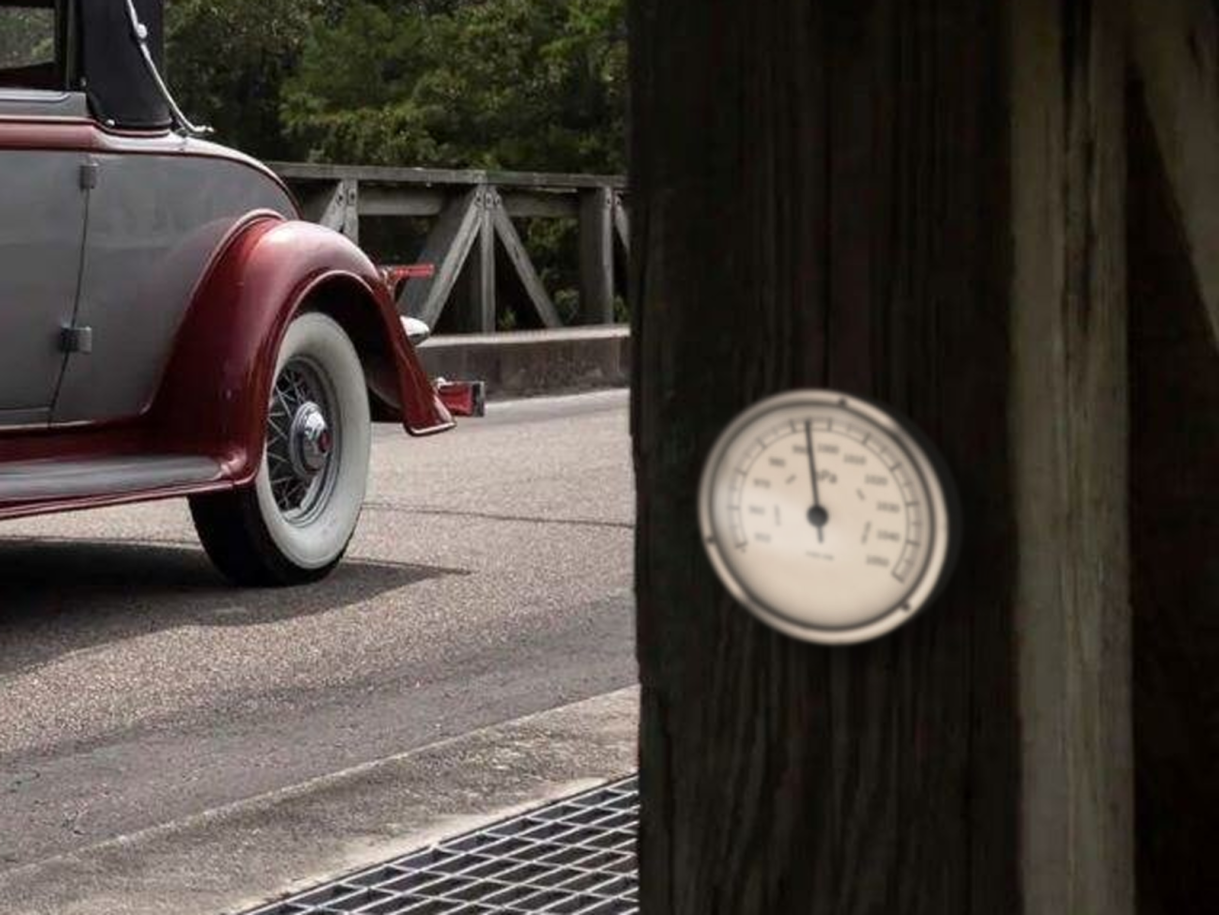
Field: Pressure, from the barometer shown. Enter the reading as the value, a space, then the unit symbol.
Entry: 995 hPa
